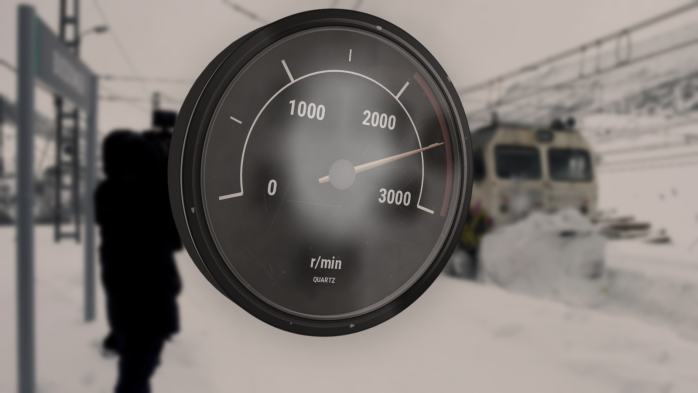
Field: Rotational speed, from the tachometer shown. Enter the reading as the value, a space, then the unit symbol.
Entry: 2500 rpm
